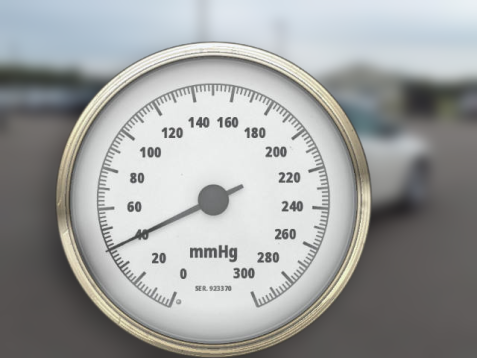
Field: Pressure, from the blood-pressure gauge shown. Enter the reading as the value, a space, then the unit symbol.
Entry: 40 mmHg
